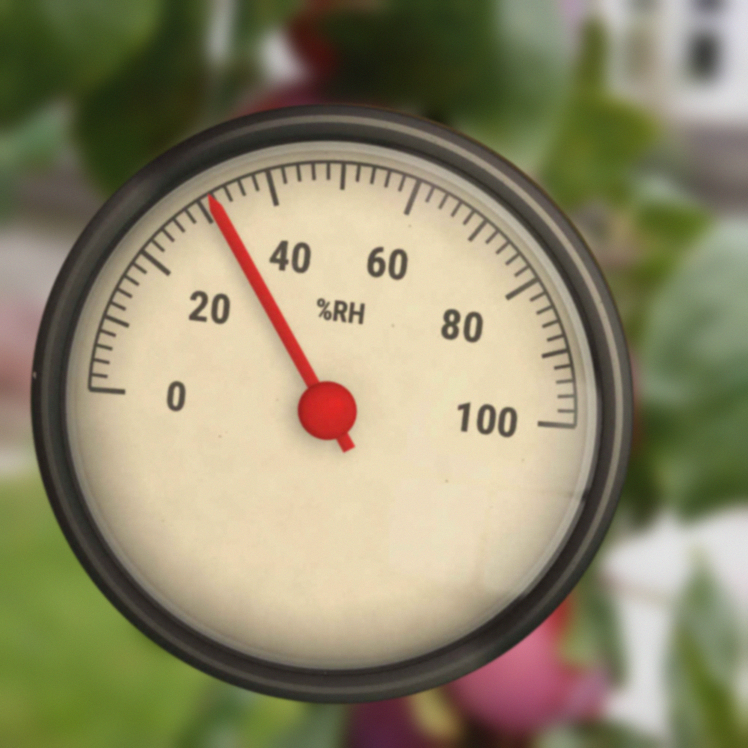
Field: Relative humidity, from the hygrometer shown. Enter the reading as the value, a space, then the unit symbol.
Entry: 32 %
